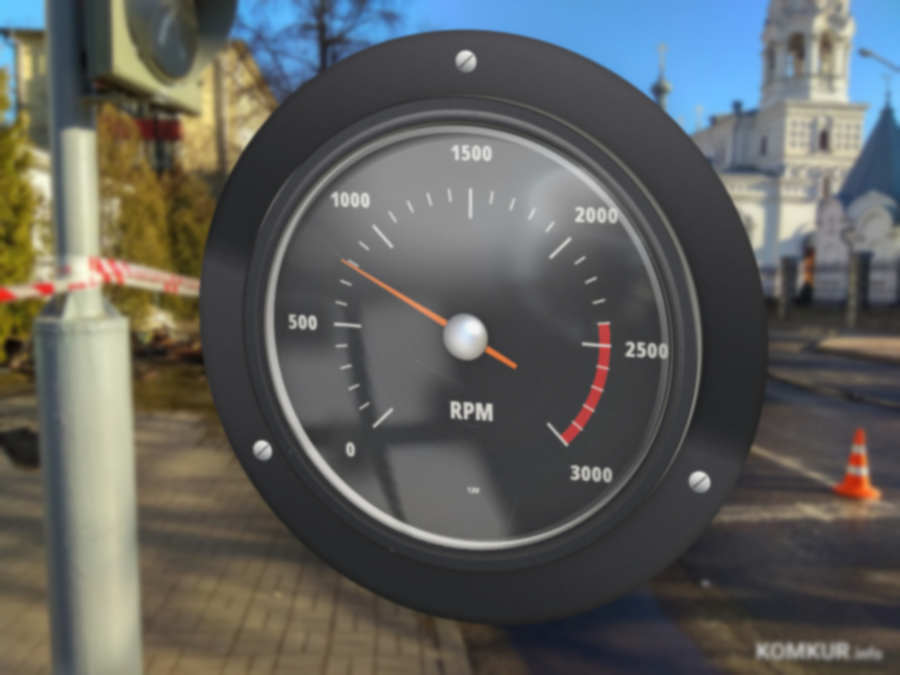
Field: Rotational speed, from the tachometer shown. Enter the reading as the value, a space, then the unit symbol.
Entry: 800 rpm
